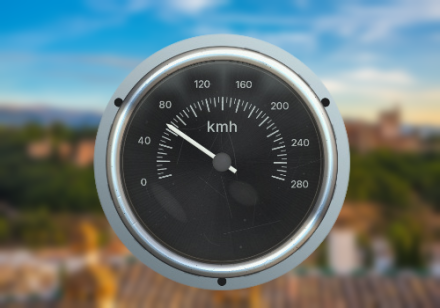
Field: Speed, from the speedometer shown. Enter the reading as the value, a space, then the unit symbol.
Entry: 65 km/h
